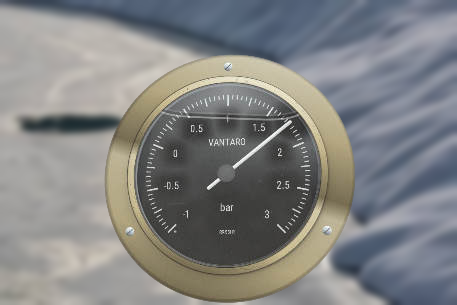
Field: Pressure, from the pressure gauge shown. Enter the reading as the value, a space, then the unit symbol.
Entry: 1.75 bar
